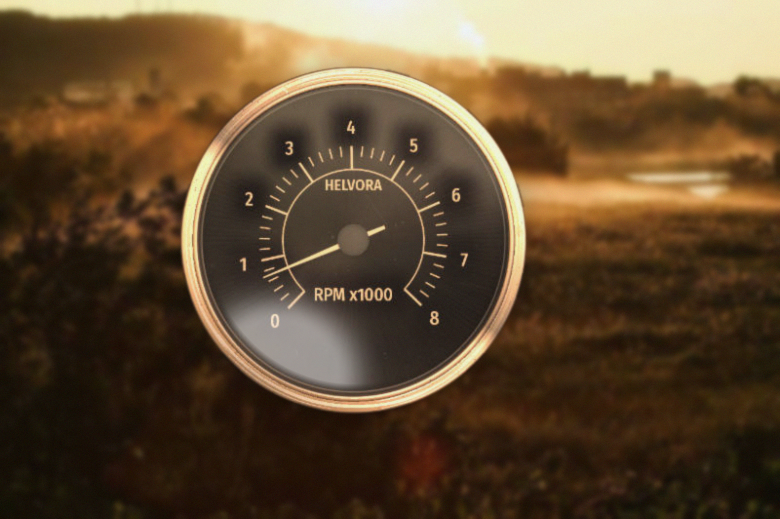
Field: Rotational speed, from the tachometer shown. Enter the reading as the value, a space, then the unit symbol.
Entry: 700 rpm
